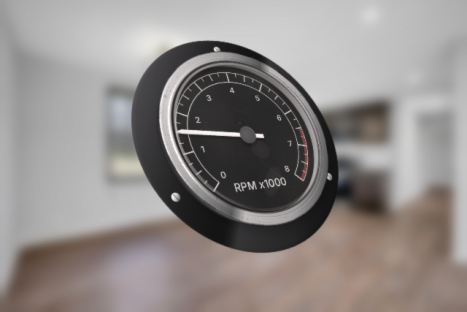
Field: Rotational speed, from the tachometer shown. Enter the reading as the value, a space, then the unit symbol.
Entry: 1500 rpm
